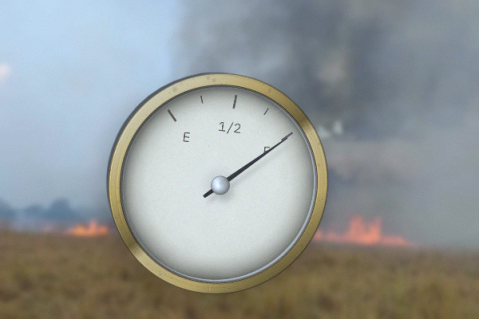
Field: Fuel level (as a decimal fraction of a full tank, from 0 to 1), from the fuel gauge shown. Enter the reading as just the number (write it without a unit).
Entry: 1
